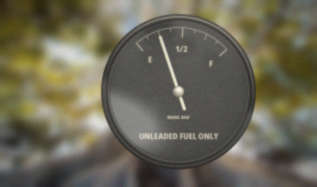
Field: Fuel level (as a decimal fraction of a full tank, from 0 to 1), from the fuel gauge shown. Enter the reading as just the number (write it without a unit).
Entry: 0.25
